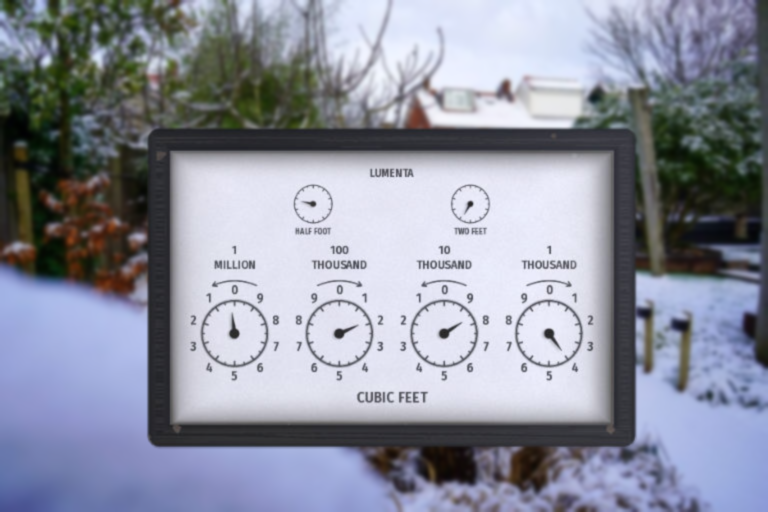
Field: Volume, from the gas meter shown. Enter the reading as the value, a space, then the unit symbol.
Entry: 18400 ft³
